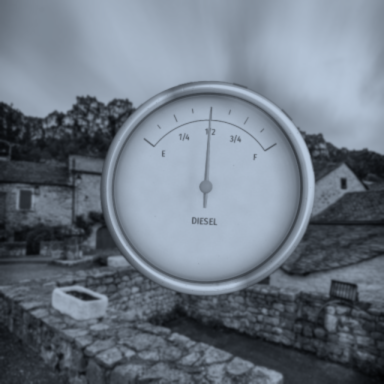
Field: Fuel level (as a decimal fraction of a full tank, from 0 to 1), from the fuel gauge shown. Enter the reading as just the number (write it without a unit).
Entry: 0.5
